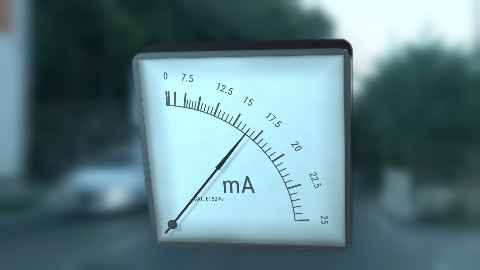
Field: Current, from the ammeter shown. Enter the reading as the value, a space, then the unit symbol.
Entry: 16.5 mA
